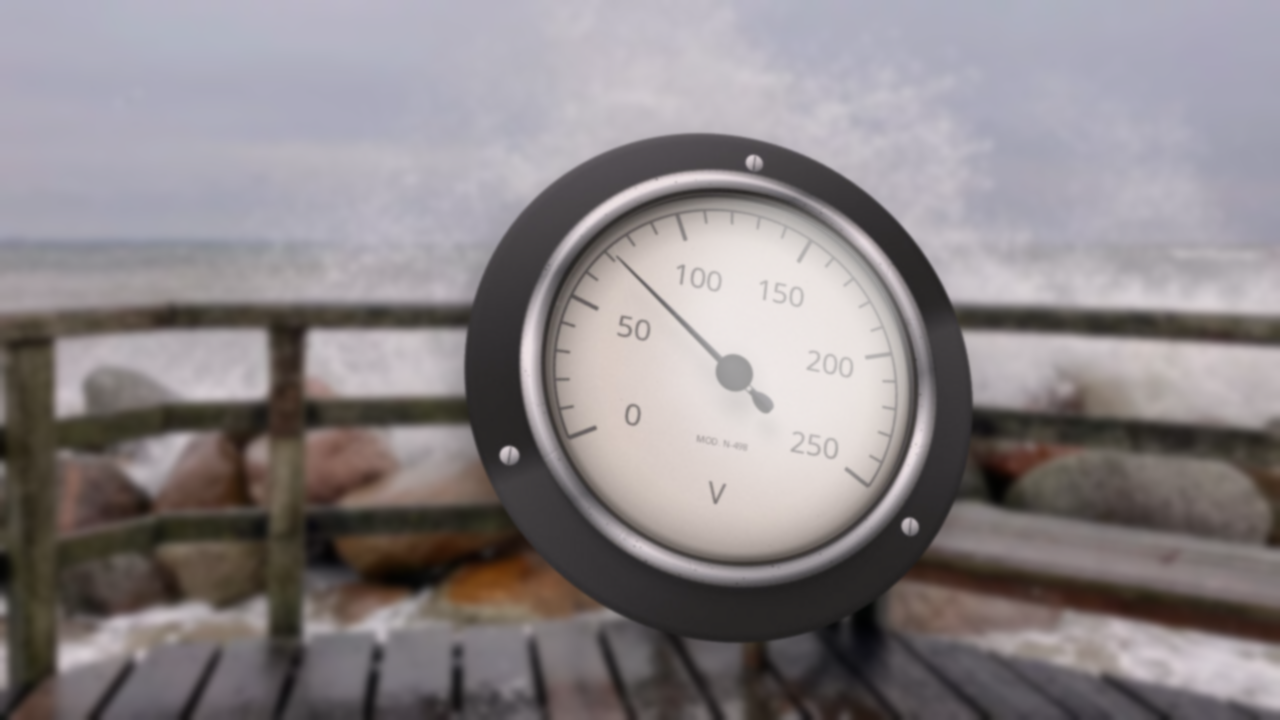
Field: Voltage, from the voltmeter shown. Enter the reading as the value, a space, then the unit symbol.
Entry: 70 V
